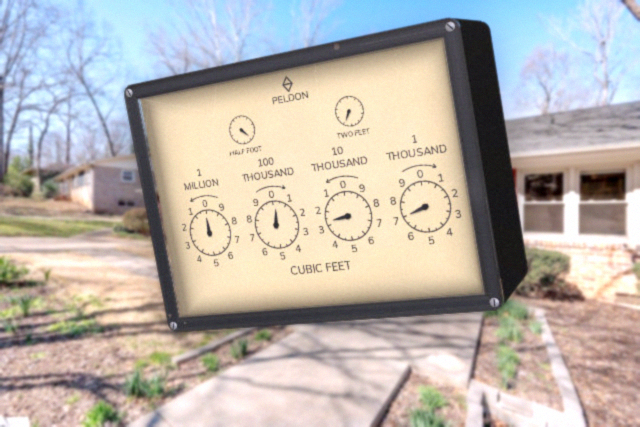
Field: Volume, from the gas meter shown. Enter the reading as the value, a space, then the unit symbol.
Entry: 2700 ft³
